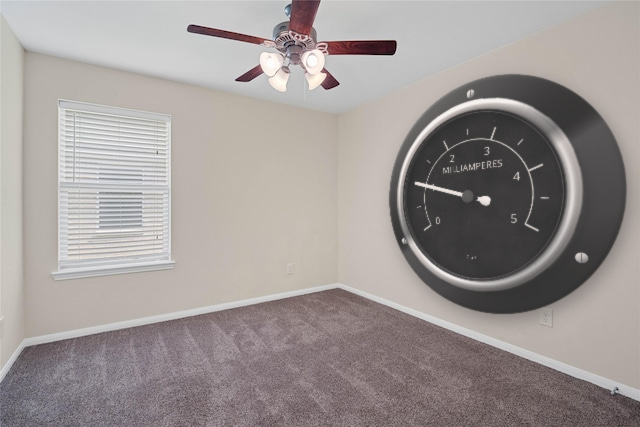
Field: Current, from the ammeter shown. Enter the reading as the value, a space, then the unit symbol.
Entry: 1 mA
